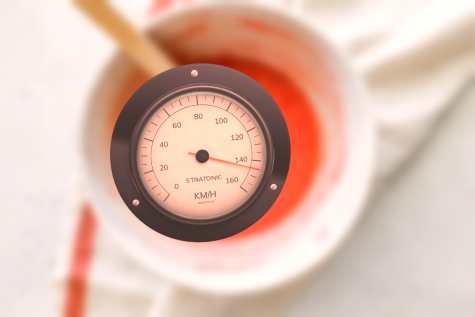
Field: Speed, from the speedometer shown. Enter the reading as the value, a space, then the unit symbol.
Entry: 145 km/h
